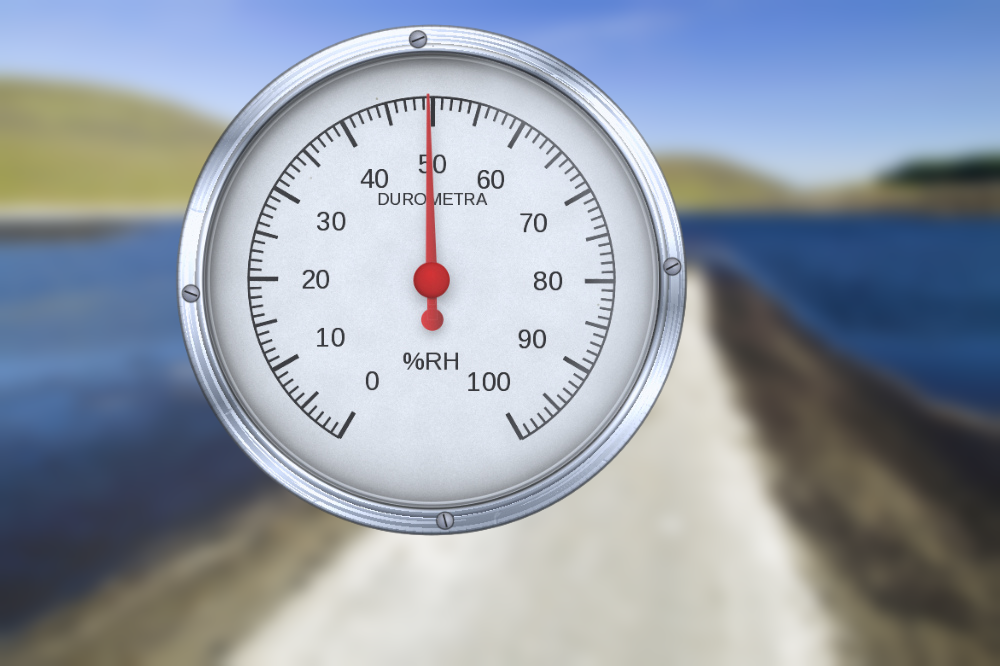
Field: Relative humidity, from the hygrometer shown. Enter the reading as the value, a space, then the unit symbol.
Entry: 49.5 %
